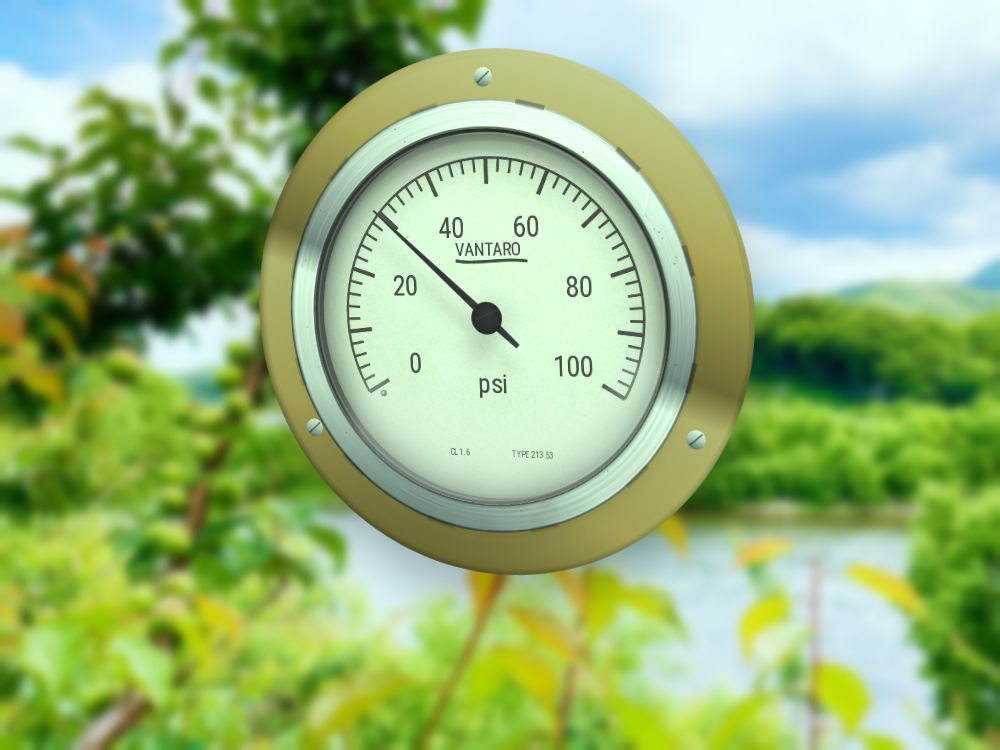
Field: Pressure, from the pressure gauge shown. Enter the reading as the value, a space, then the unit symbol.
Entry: 30 psi
